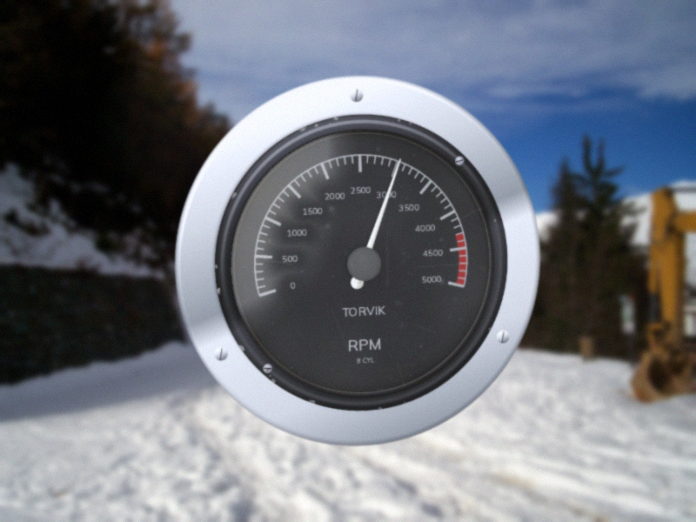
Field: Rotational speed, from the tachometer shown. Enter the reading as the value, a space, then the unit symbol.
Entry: 3000 rpm
